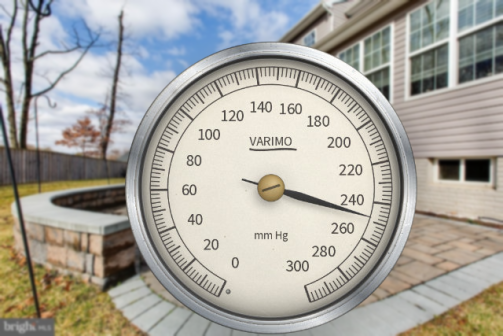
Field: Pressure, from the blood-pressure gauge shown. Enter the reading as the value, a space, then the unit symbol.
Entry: 248 mmHg
